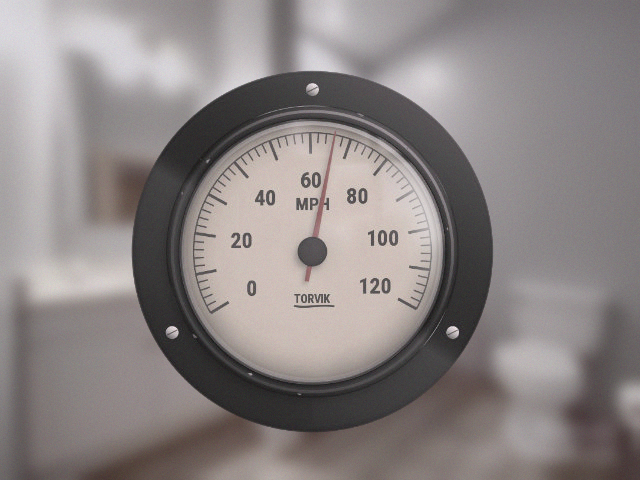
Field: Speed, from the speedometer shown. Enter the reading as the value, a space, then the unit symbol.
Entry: 66 mph
